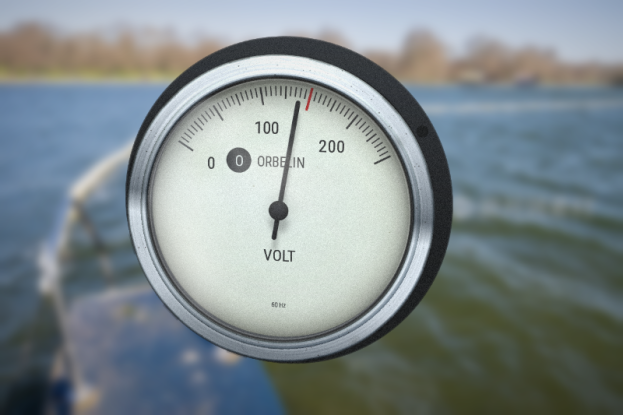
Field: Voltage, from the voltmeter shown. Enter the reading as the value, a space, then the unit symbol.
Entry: 140 V
